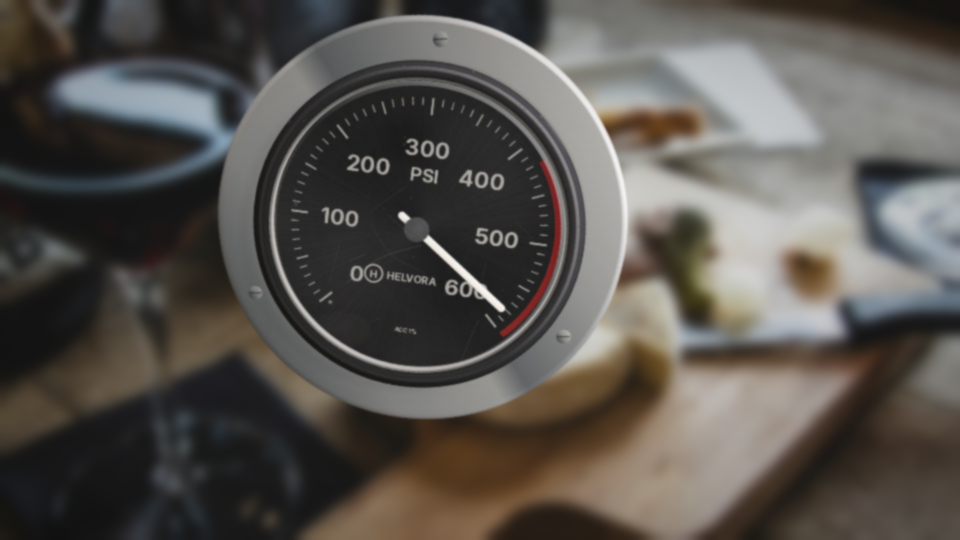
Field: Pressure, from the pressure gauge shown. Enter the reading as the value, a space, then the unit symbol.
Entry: 580 psi
